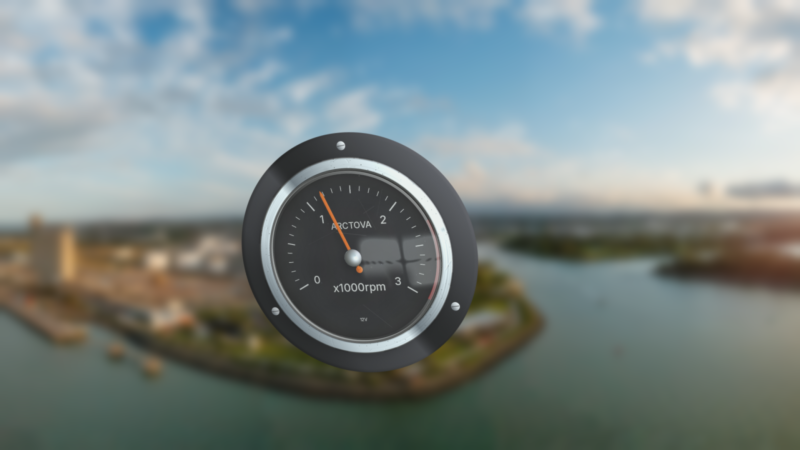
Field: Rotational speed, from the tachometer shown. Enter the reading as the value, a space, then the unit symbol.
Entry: 1200 rpm
